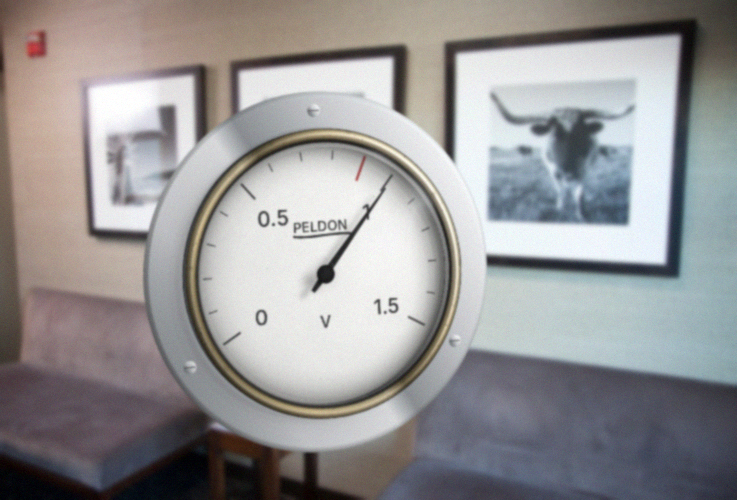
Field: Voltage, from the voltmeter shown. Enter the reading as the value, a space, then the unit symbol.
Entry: 1 V
